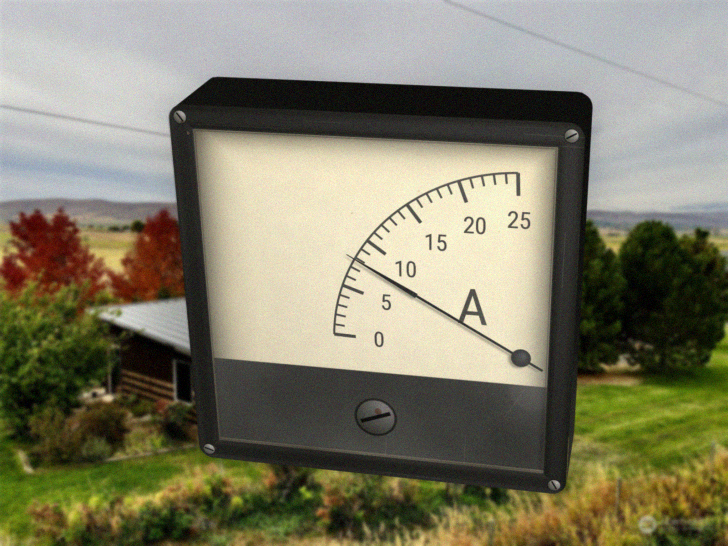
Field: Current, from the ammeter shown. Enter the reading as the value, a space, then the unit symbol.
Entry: 8 A
